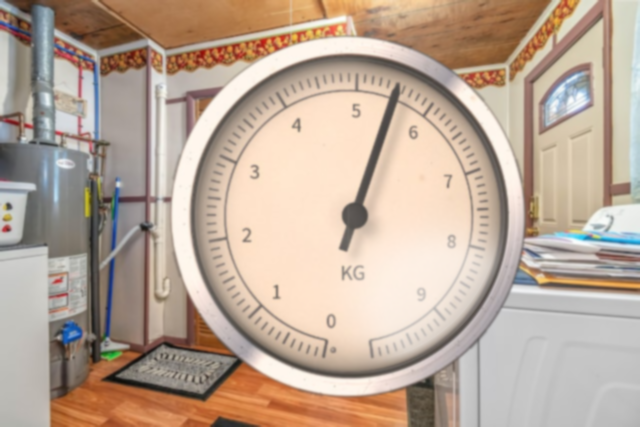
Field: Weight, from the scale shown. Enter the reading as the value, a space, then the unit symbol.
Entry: 5.5 kg
